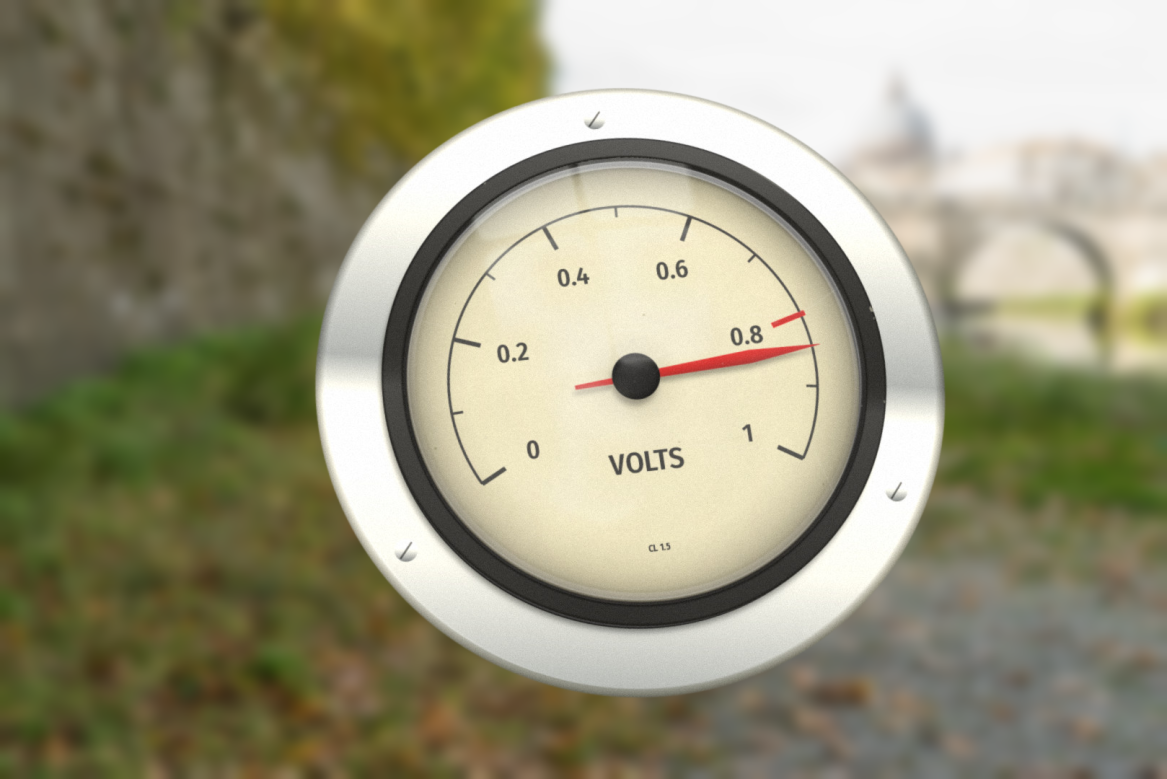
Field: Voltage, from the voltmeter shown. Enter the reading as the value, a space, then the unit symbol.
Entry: 0.85 V
